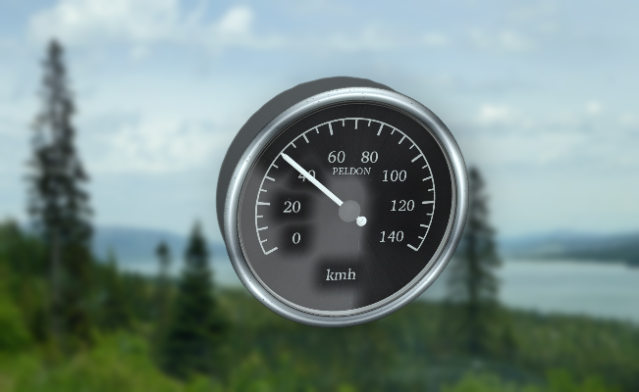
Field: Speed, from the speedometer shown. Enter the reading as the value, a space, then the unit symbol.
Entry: 40 km/h
